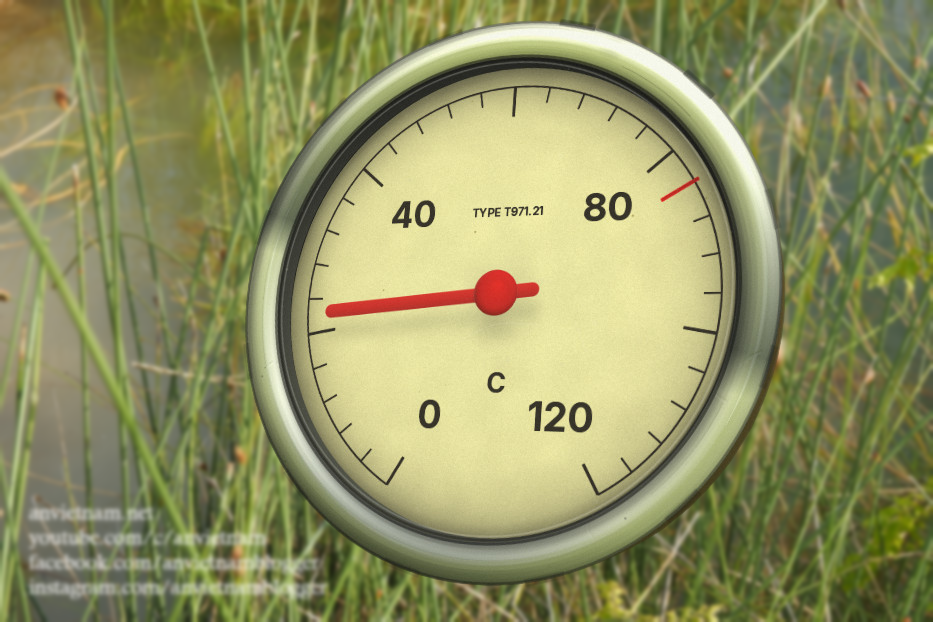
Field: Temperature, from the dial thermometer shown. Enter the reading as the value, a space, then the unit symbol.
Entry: 22 °C
